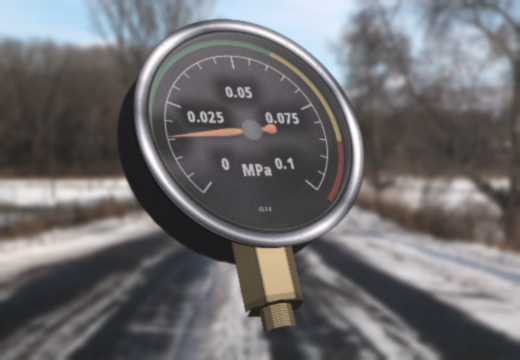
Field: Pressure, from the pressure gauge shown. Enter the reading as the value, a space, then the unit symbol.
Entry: 0.015 MPa
